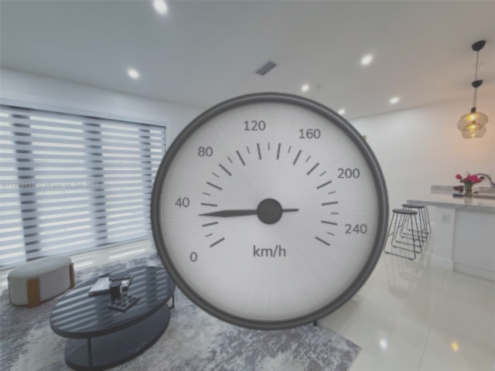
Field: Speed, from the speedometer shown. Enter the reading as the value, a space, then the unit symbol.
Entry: 30 km/h
